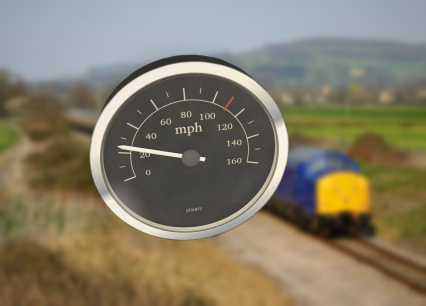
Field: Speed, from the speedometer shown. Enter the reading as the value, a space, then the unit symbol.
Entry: 25 mph
